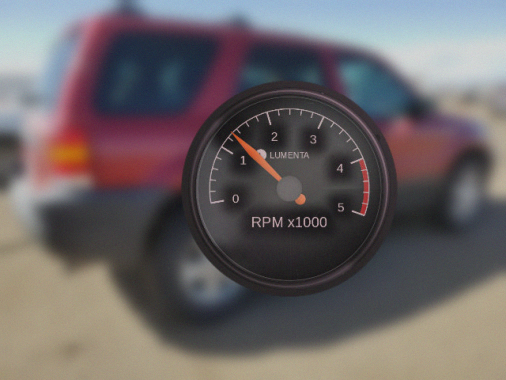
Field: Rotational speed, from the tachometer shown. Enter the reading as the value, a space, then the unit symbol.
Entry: 1300 rpm
